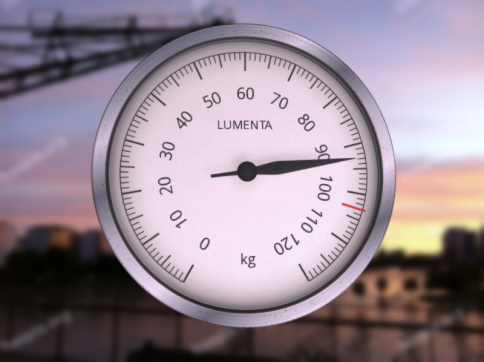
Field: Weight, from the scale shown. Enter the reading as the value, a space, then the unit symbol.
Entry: 93 kg
